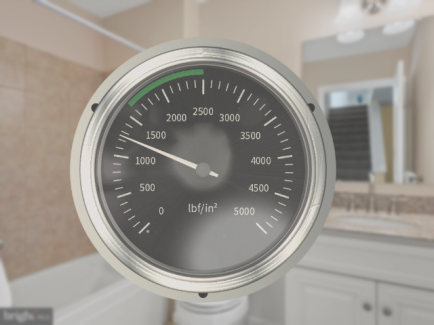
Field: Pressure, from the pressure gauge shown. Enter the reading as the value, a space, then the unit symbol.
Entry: 1250 psi
